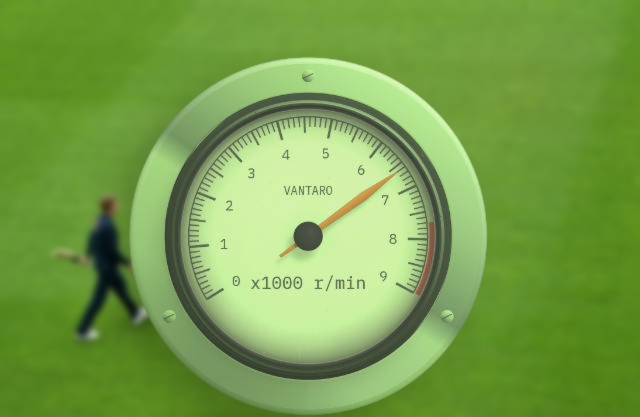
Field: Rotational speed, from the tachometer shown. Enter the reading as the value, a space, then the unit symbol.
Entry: 6600 rpm
